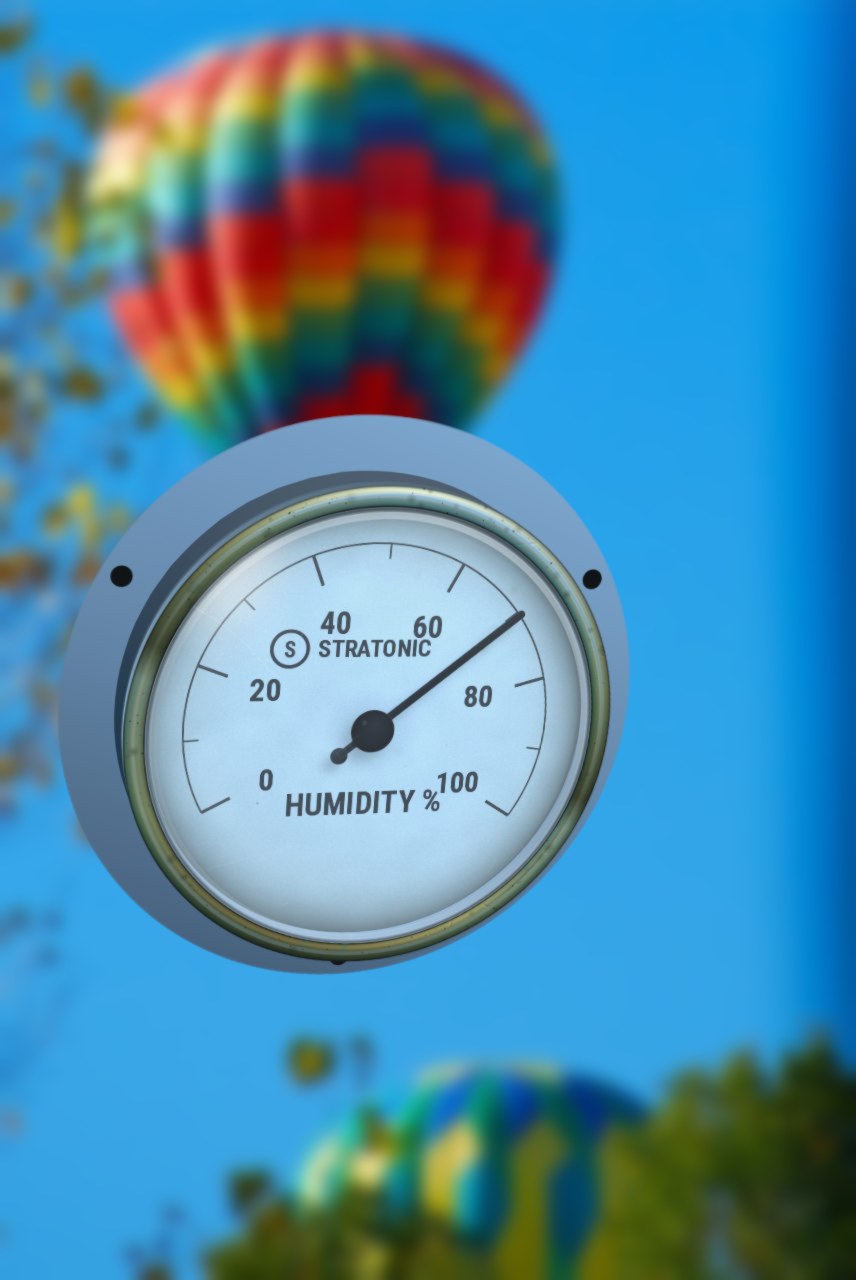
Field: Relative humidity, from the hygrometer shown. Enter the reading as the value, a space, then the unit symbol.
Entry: 70 %
